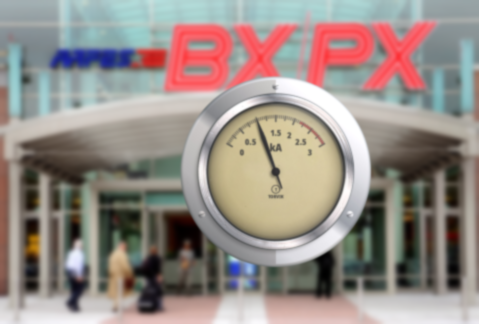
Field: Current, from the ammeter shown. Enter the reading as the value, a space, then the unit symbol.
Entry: 1 kA
